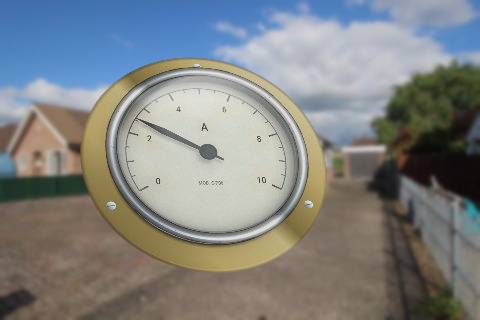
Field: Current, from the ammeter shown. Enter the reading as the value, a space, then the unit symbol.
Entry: 2.5 A
